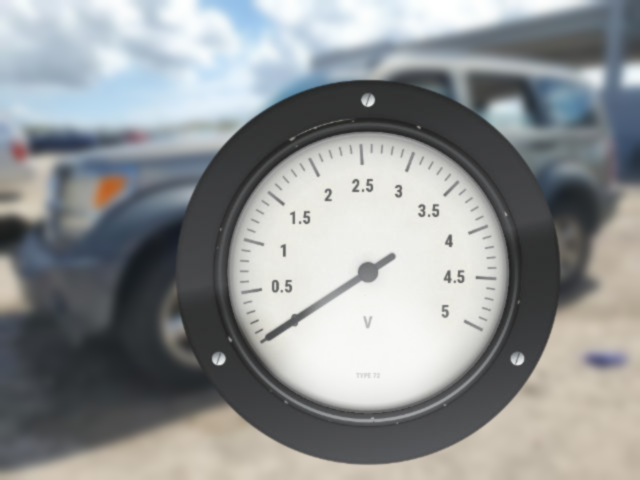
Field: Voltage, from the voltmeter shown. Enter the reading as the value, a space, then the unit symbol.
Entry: 0 V
